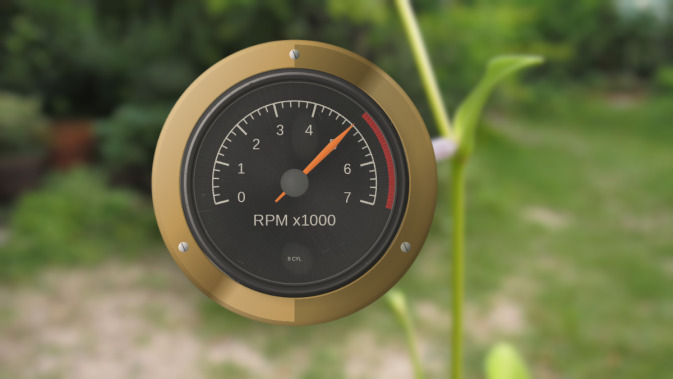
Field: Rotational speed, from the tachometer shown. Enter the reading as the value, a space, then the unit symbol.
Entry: 5000 rpm
